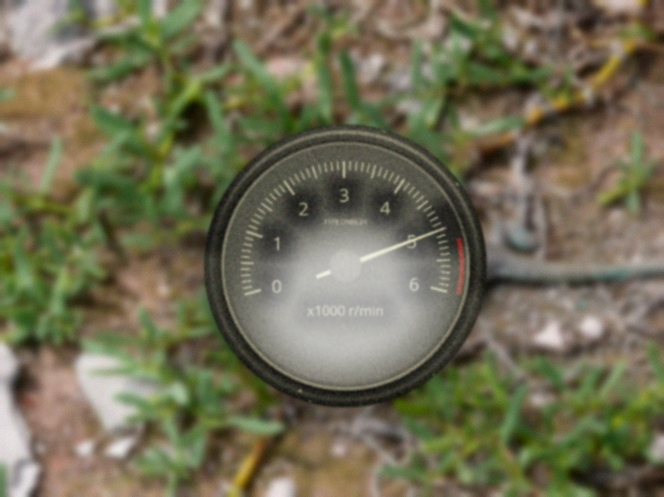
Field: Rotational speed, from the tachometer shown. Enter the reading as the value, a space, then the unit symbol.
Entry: 5000 rpm
